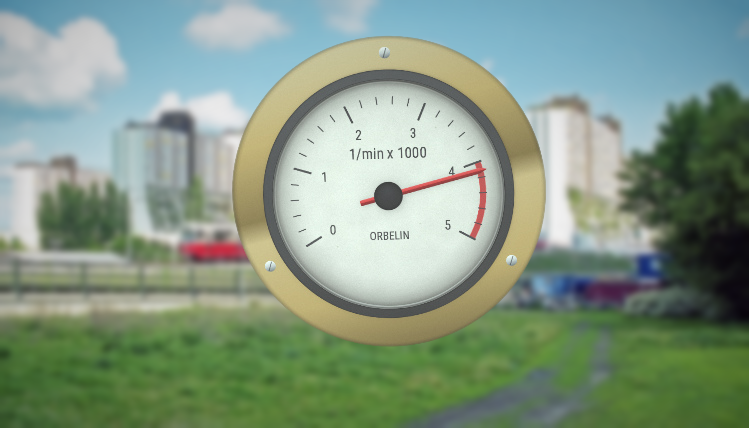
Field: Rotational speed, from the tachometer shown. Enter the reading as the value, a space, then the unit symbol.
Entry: 4100 rpm
